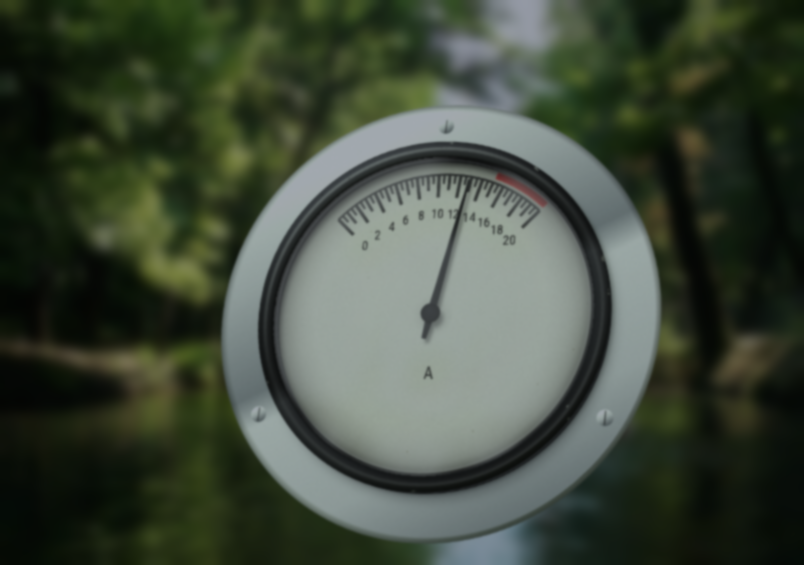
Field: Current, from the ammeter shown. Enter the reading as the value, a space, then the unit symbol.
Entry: 13 A
